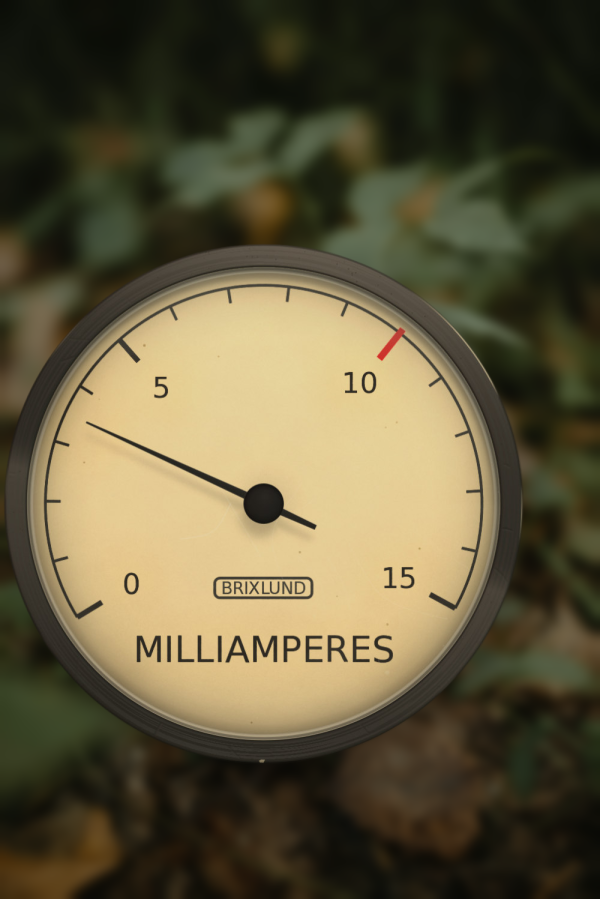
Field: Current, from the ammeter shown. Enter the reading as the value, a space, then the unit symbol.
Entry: 3.5 mA
